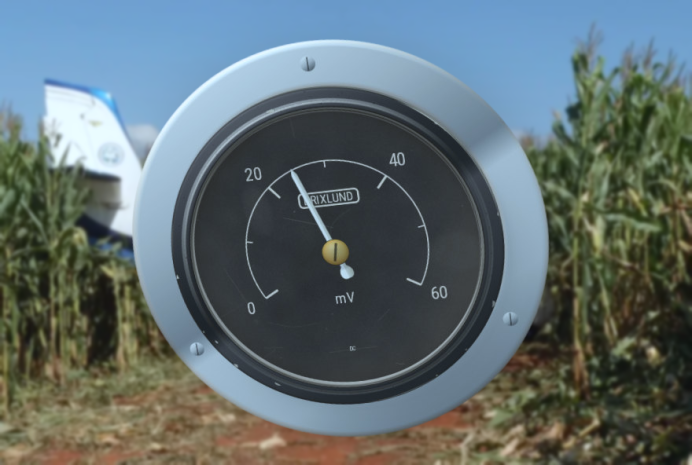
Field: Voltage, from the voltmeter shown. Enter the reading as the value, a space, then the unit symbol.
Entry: 25 mV
